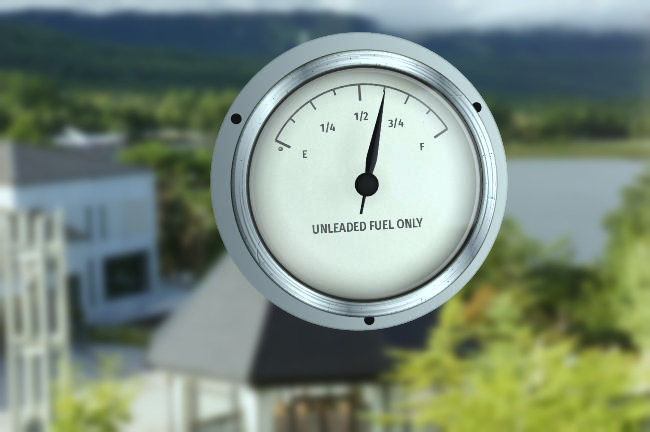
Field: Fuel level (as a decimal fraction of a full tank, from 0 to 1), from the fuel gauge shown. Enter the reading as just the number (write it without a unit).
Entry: 0.625
